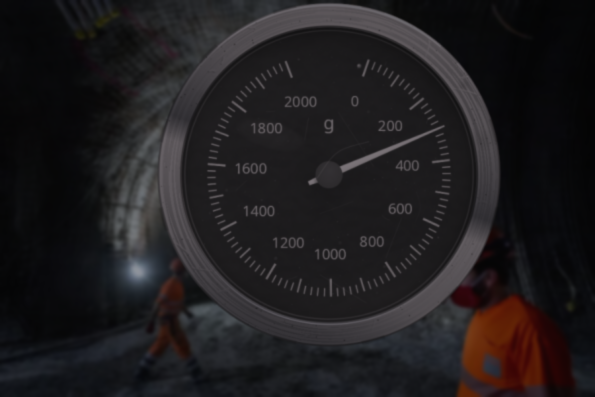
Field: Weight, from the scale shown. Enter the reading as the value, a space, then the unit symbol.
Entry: 300 g
